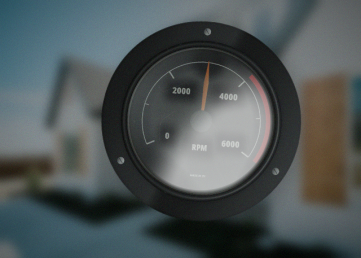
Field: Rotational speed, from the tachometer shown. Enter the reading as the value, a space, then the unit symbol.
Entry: 3000 rpm
